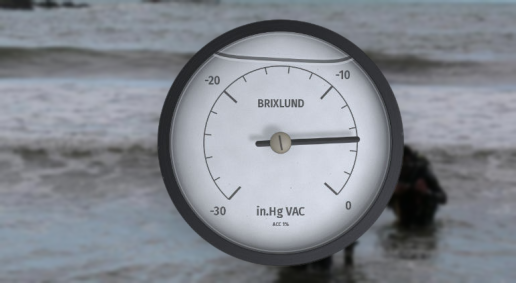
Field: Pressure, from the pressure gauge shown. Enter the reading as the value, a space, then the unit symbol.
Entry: -5 inHg
